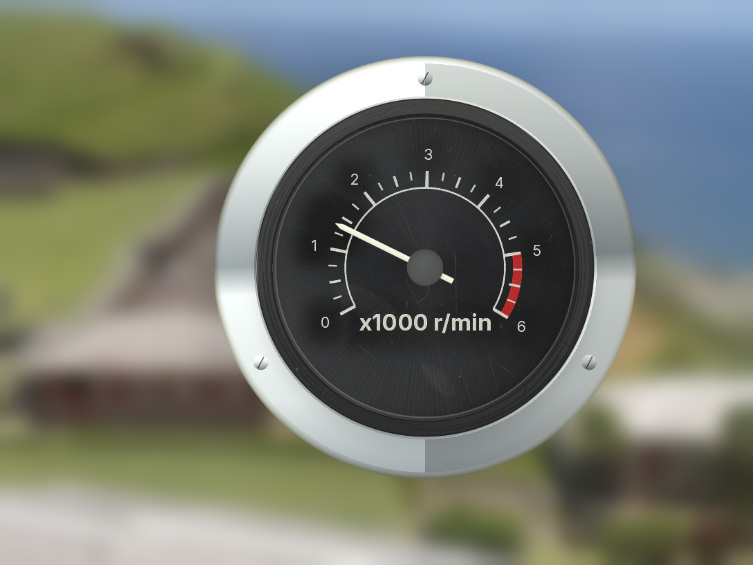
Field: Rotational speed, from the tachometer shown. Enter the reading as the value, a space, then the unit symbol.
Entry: 1375 rpm
